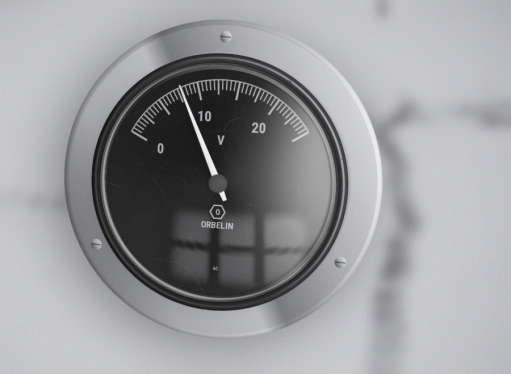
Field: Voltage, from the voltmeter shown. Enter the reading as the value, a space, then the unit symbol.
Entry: 8 V
